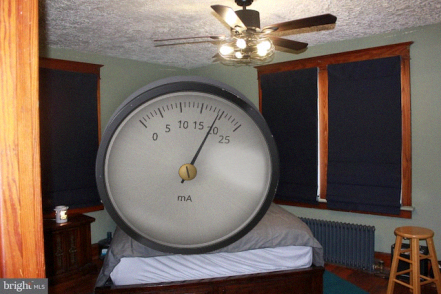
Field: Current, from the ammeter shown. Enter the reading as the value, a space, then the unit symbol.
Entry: 19 mA
